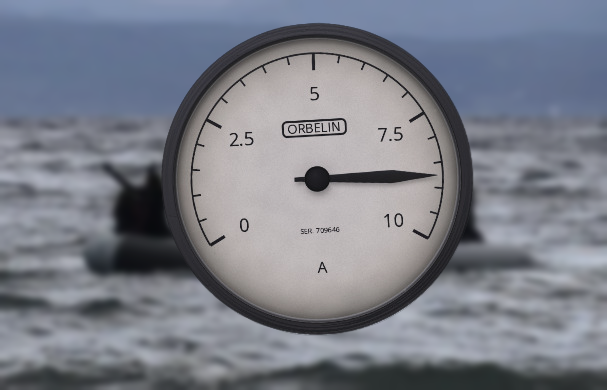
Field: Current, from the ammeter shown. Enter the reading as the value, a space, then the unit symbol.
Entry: 8.75 A
